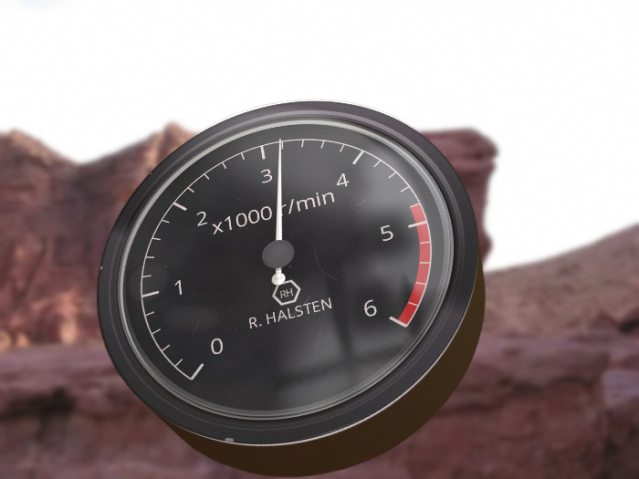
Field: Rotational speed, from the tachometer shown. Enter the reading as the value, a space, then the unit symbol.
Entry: 3200 rpm
